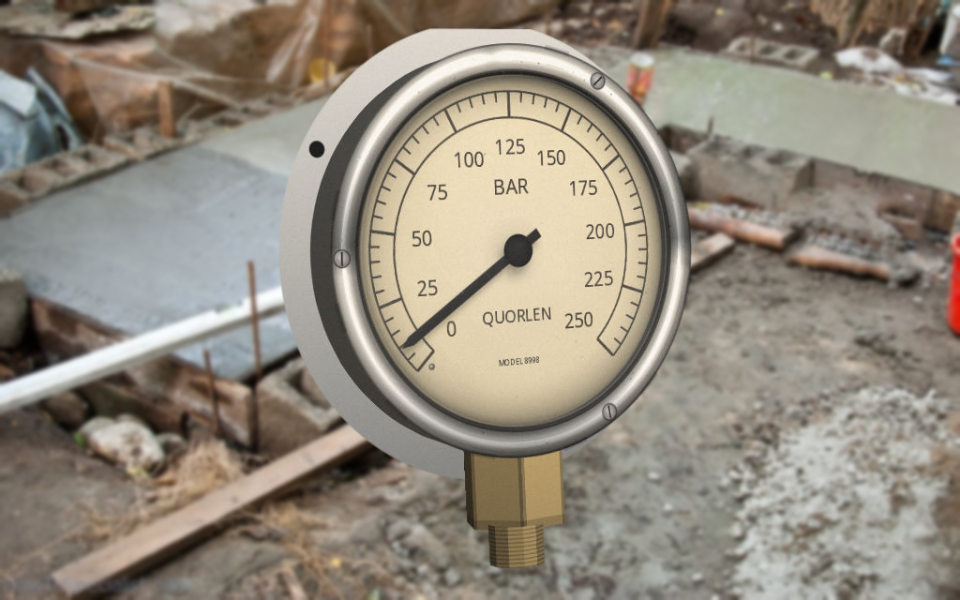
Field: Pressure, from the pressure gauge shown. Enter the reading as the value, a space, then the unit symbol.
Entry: 10 bar
